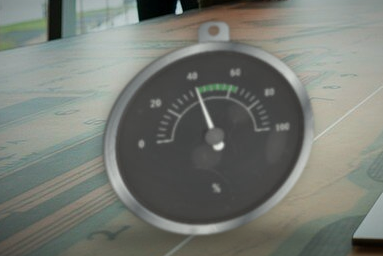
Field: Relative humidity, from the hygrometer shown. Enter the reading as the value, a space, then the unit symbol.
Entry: 40 %
